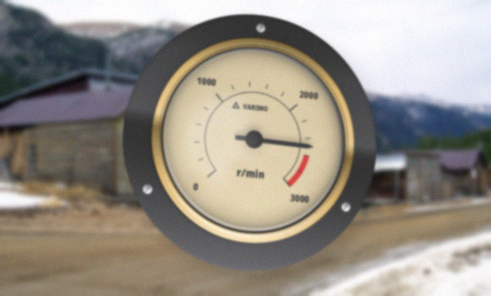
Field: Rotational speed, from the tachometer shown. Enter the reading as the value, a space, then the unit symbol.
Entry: 2500 rpm
